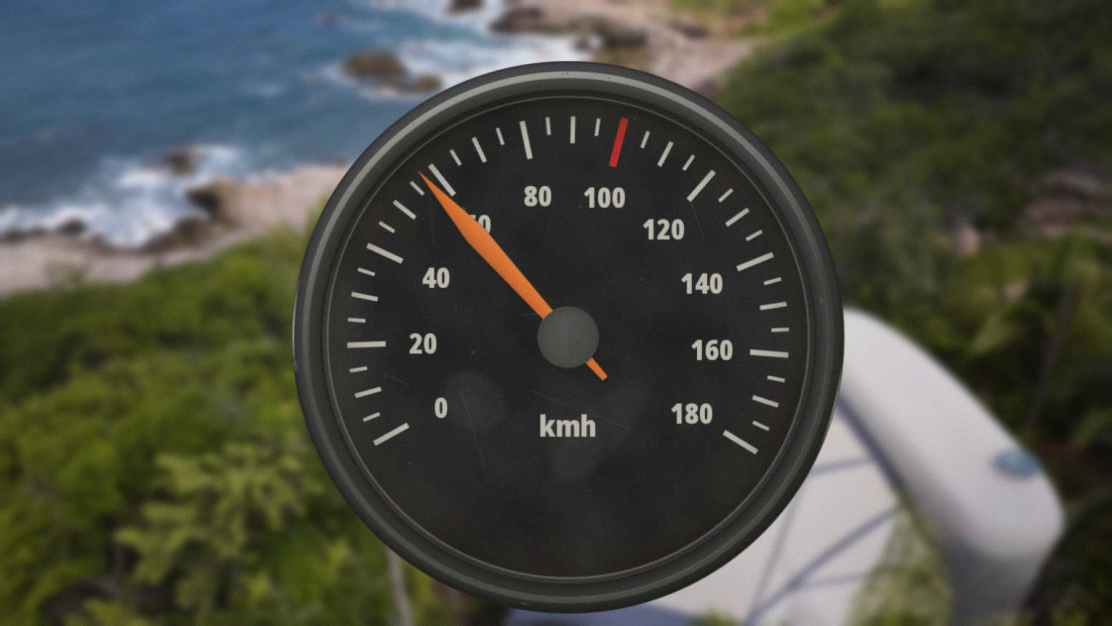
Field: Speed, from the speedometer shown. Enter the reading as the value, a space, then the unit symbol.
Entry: 57.5 km/h
